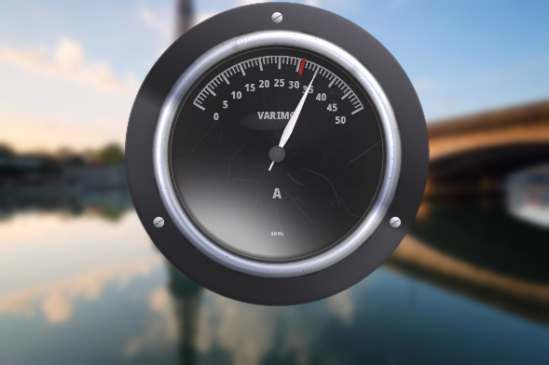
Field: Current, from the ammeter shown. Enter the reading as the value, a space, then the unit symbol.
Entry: 35 A
